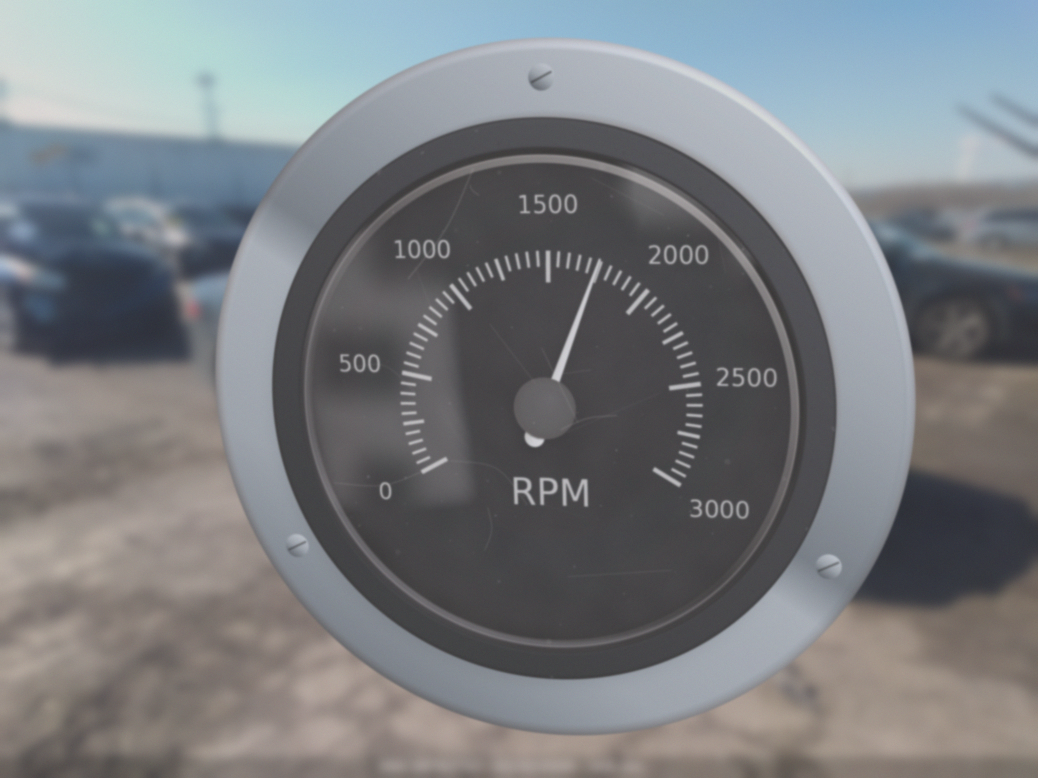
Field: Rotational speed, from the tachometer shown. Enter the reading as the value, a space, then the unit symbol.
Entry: 1750 rpm
